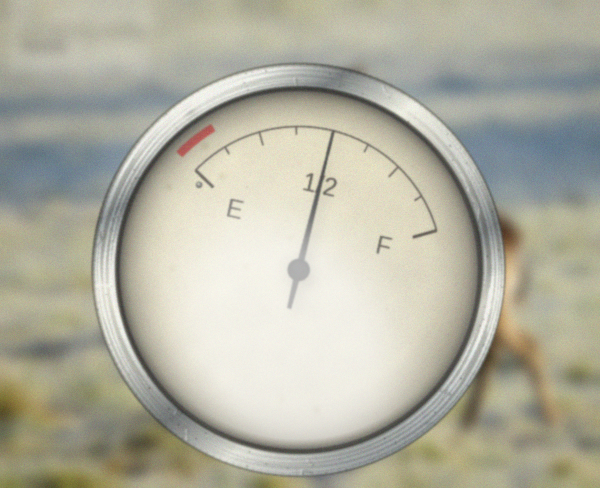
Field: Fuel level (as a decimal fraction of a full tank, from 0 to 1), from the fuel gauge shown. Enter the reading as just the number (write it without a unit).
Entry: 0.5
